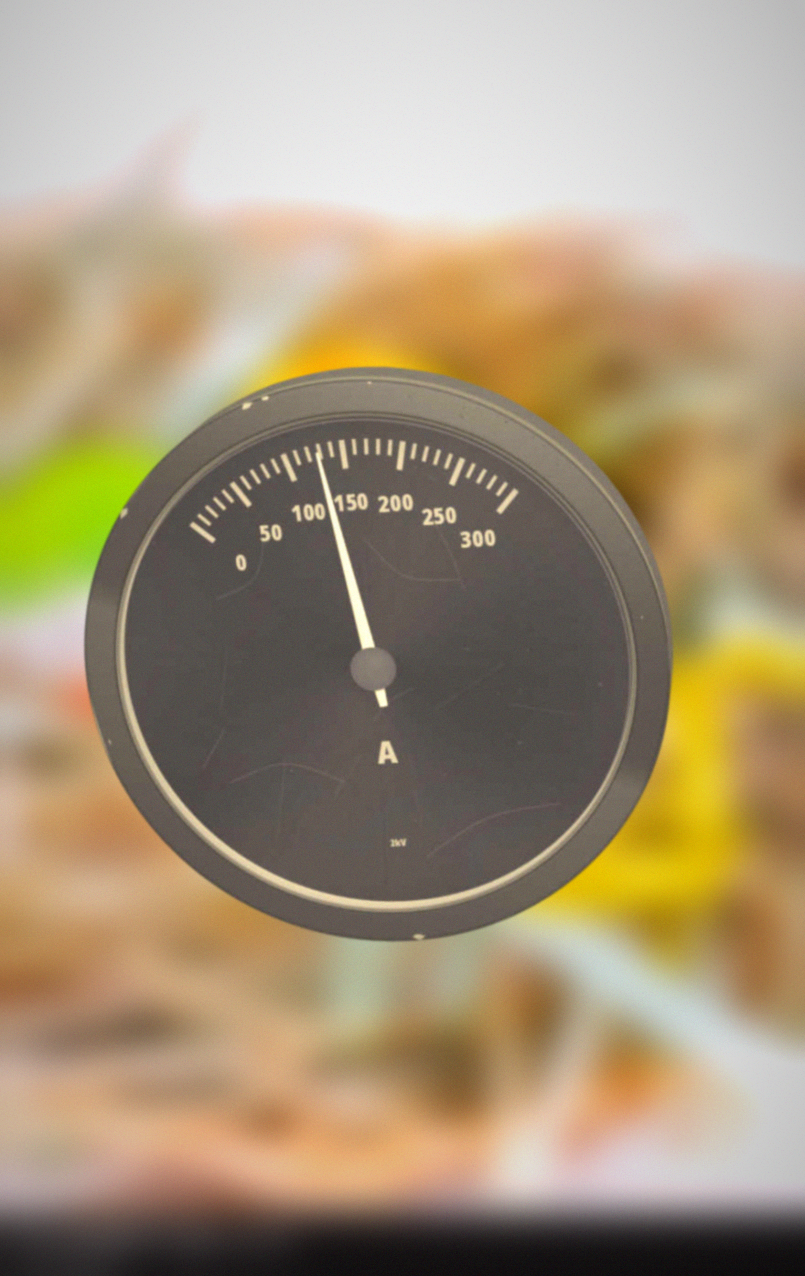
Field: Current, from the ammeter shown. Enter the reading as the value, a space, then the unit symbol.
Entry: 130 A
